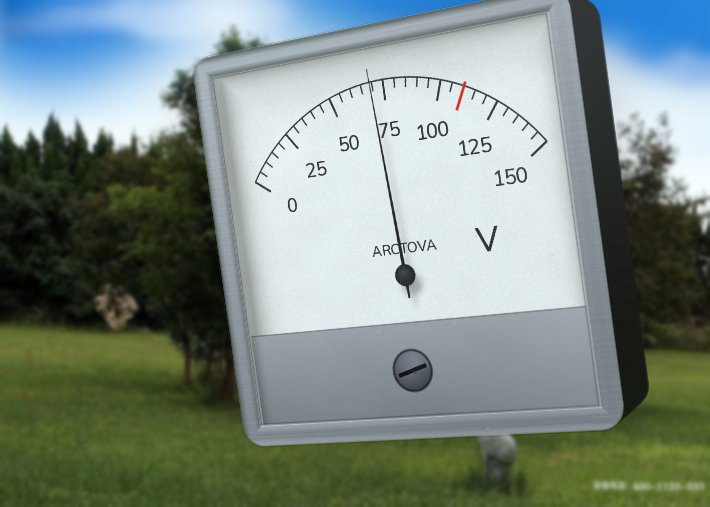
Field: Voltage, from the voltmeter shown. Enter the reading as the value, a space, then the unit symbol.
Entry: 70 V
